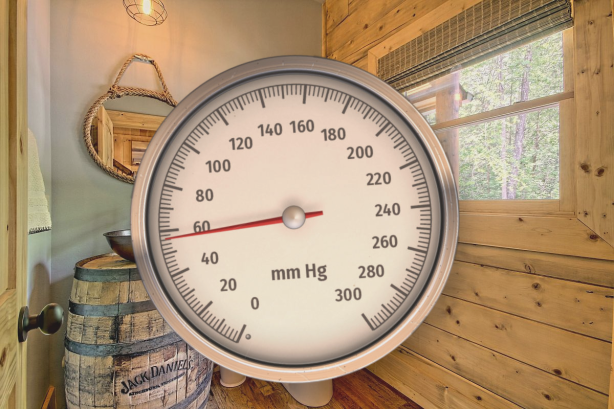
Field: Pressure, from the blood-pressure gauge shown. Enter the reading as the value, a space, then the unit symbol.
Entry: 56 mmHg
